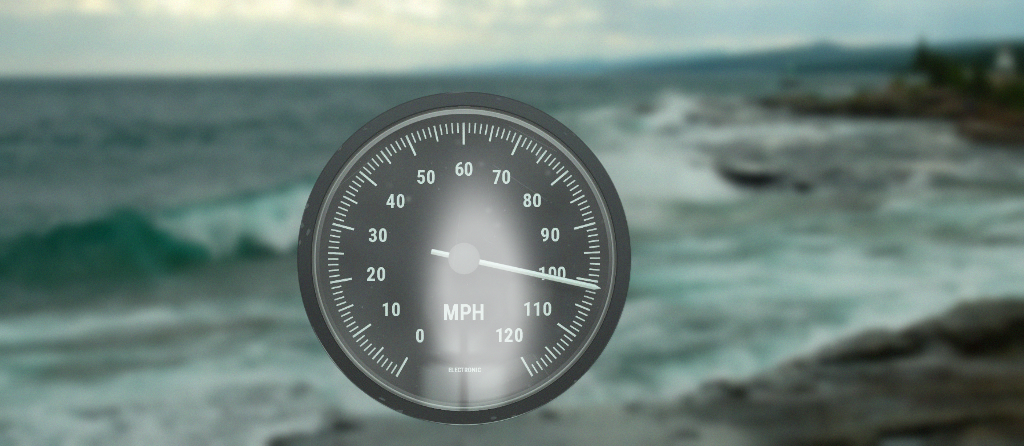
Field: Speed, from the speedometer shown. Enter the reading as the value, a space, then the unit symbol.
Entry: 101 mph
